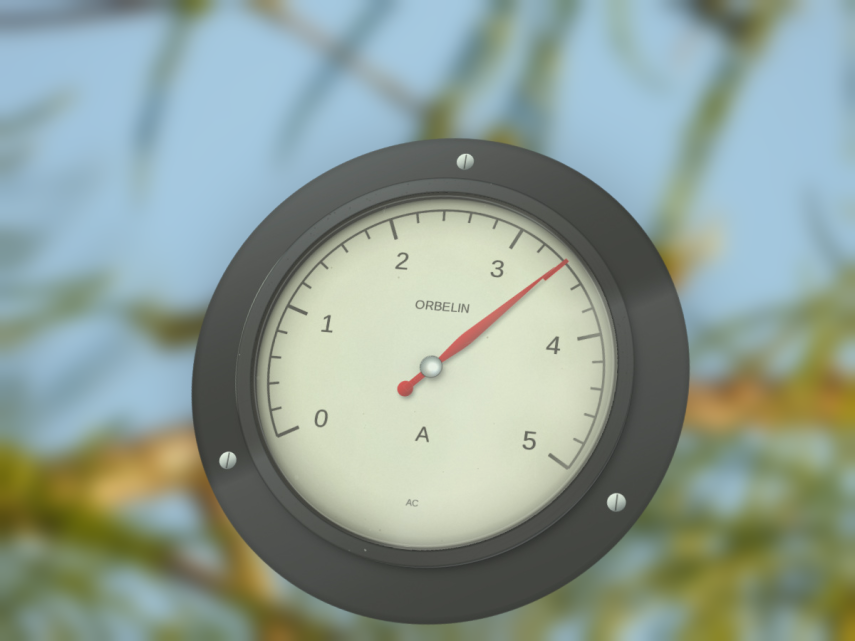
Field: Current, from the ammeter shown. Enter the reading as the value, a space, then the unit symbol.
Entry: 3.4 A
